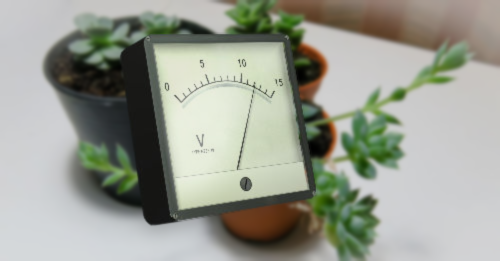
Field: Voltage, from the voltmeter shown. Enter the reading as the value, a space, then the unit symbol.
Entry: 12 V
